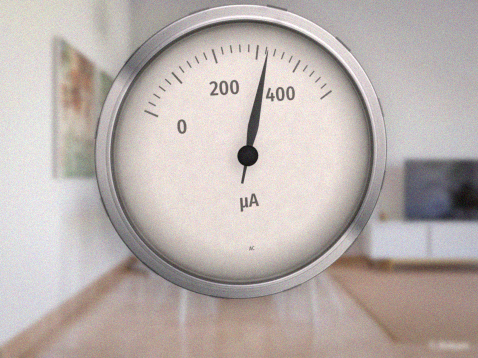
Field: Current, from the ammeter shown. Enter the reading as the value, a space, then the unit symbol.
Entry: 320 µA
